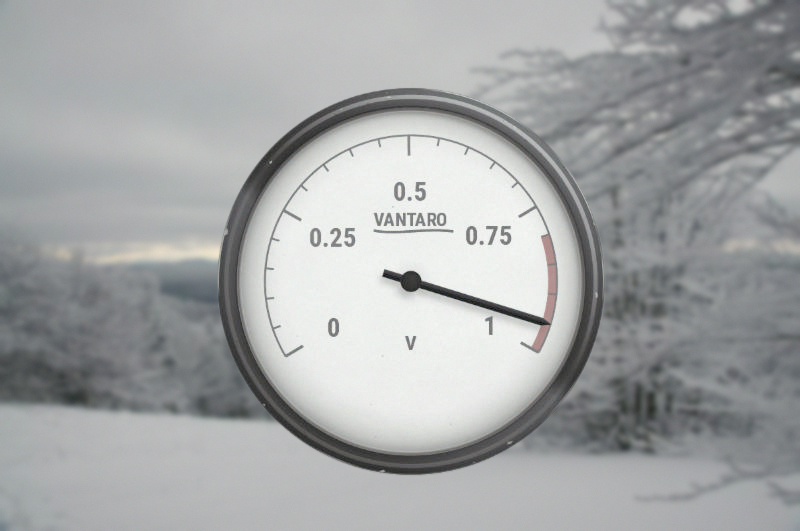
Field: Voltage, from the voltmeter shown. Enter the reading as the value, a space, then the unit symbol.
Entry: 0.95 V
